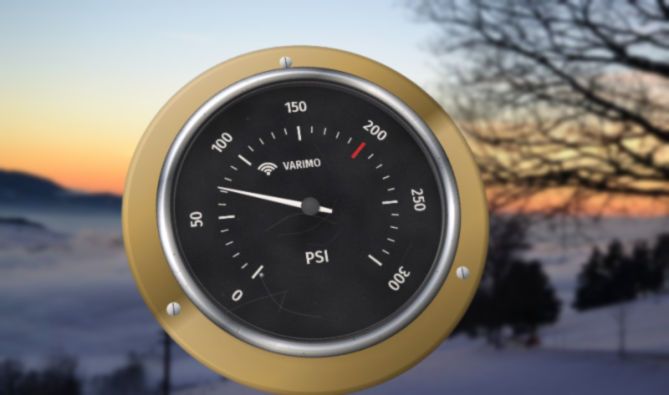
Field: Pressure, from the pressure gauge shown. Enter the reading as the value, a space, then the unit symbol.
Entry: 70 psi
